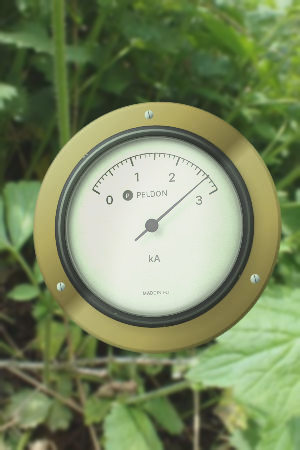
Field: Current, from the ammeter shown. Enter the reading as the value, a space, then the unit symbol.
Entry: 2.7 kA
